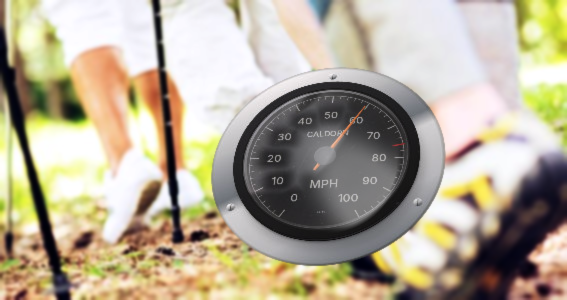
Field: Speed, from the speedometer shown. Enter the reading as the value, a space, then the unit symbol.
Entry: 60 mph
